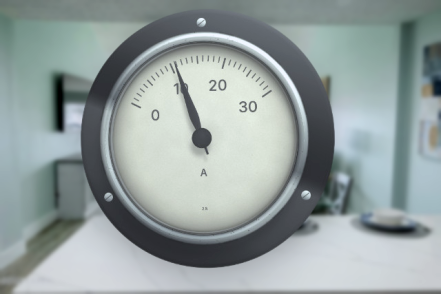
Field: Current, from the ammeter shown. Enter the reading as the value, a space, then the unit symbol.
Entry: 11 A
